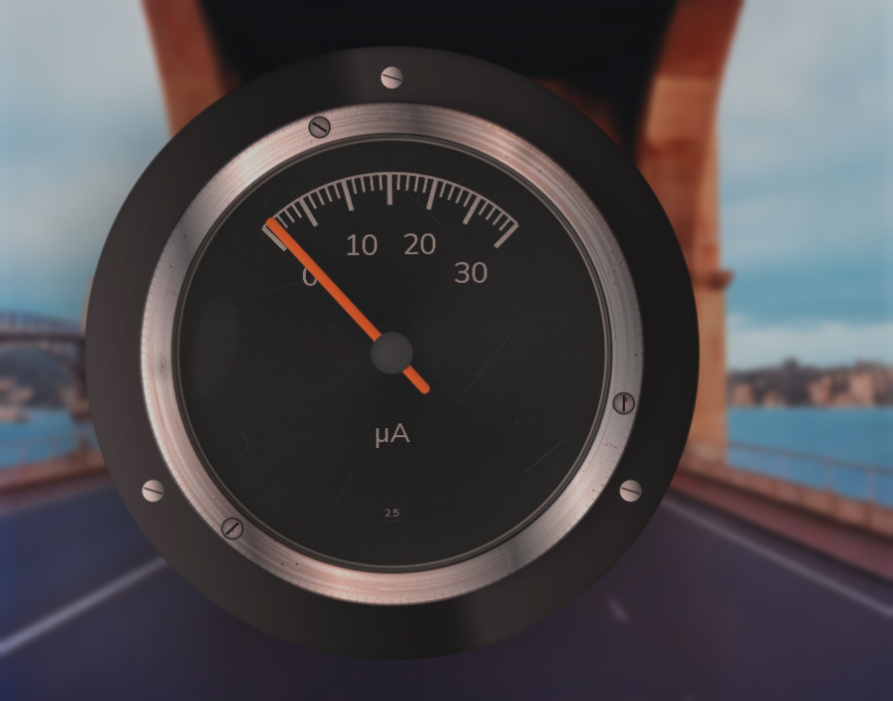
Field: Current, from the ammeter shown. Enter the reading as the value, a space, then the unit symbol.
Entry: 1 µA
